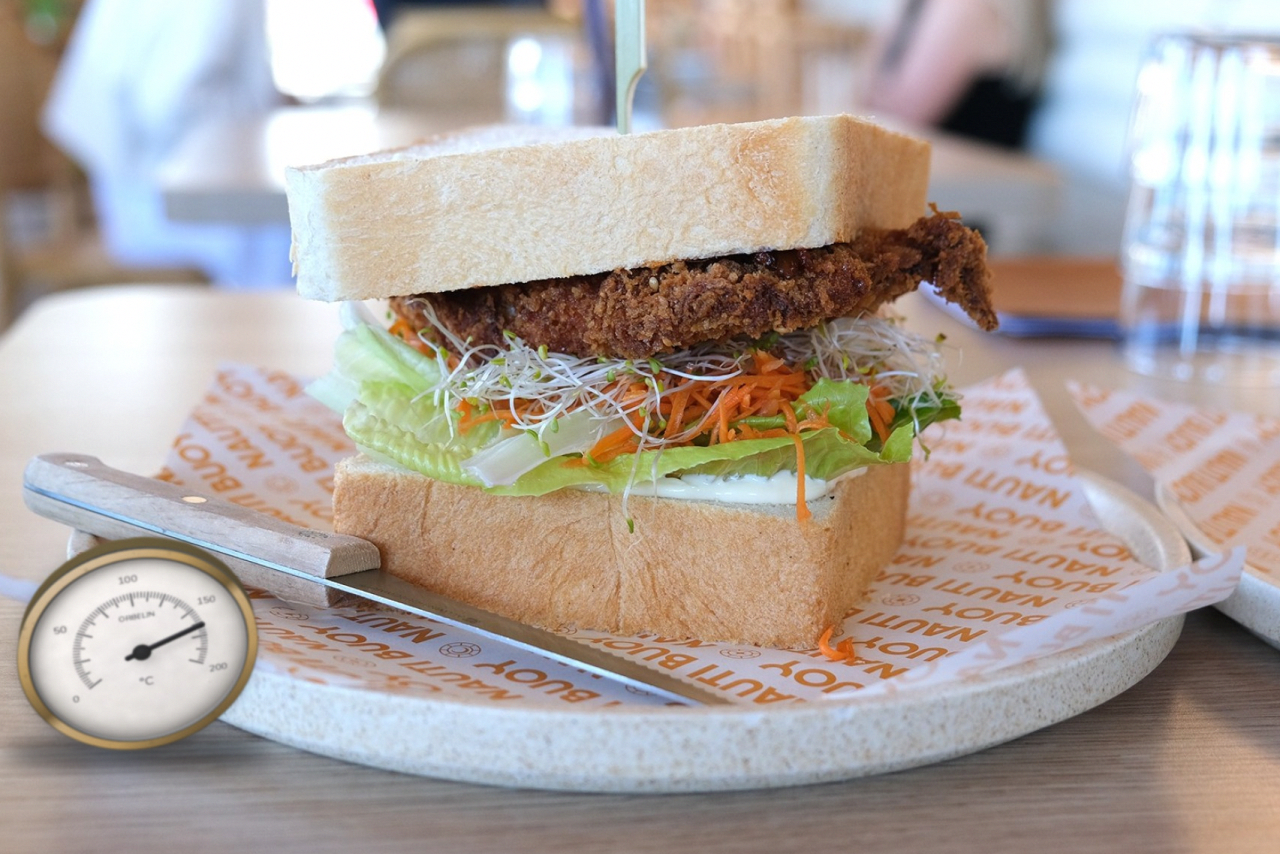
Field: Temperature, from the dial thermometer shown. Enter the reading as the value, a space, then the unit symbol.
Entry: 162.5 °C
